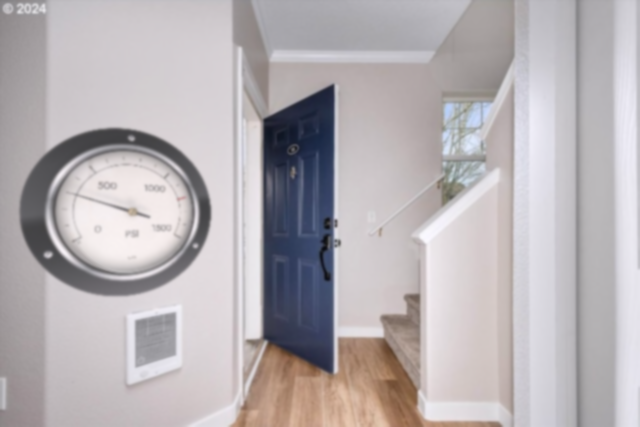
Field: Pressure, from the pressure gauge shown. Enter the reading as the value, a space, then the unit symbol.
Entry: 300 psi
